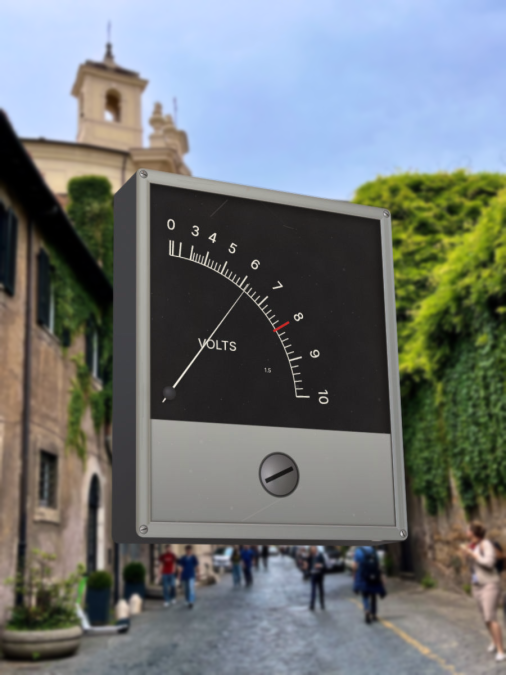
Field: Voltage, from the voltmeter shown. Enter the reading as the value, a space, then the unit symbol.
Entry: 6.2 V
